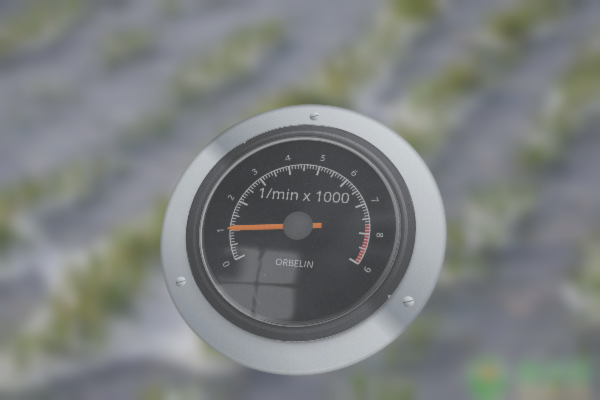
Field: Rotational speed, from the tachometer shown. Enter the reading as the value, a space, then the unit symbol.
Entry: 1000 rpm
